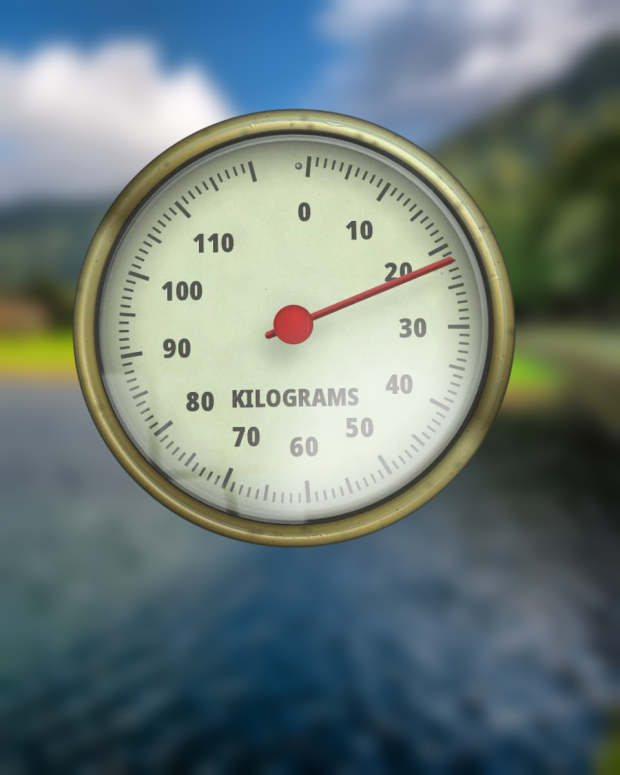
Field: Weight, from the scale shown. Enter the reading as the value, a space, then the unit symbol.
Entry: 22 kg
